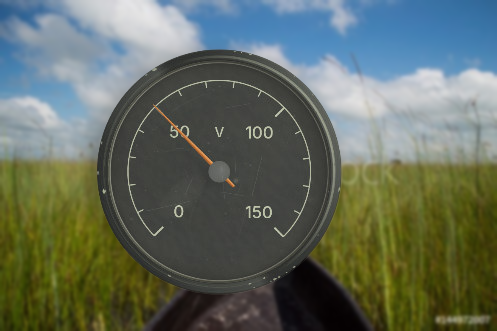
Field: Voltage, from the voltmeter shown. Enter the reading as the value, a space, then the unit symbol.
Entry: 50 V
